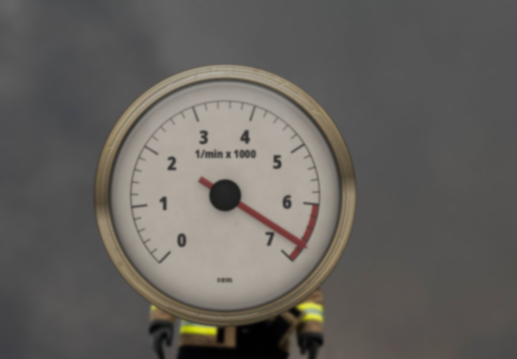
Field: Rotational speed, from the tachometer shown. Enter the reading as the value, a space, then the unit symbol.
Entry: 6700 rpm
